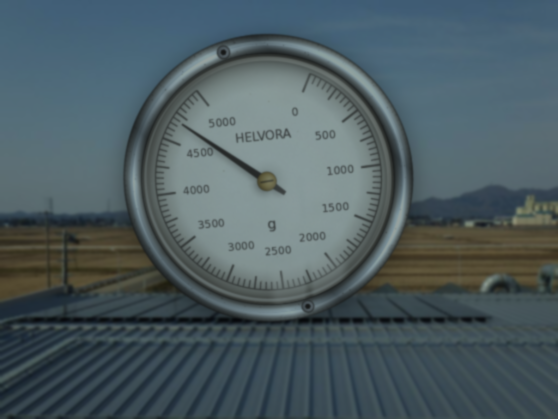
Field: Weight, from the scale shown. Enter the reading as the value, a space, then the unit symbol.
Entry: 4700 g
